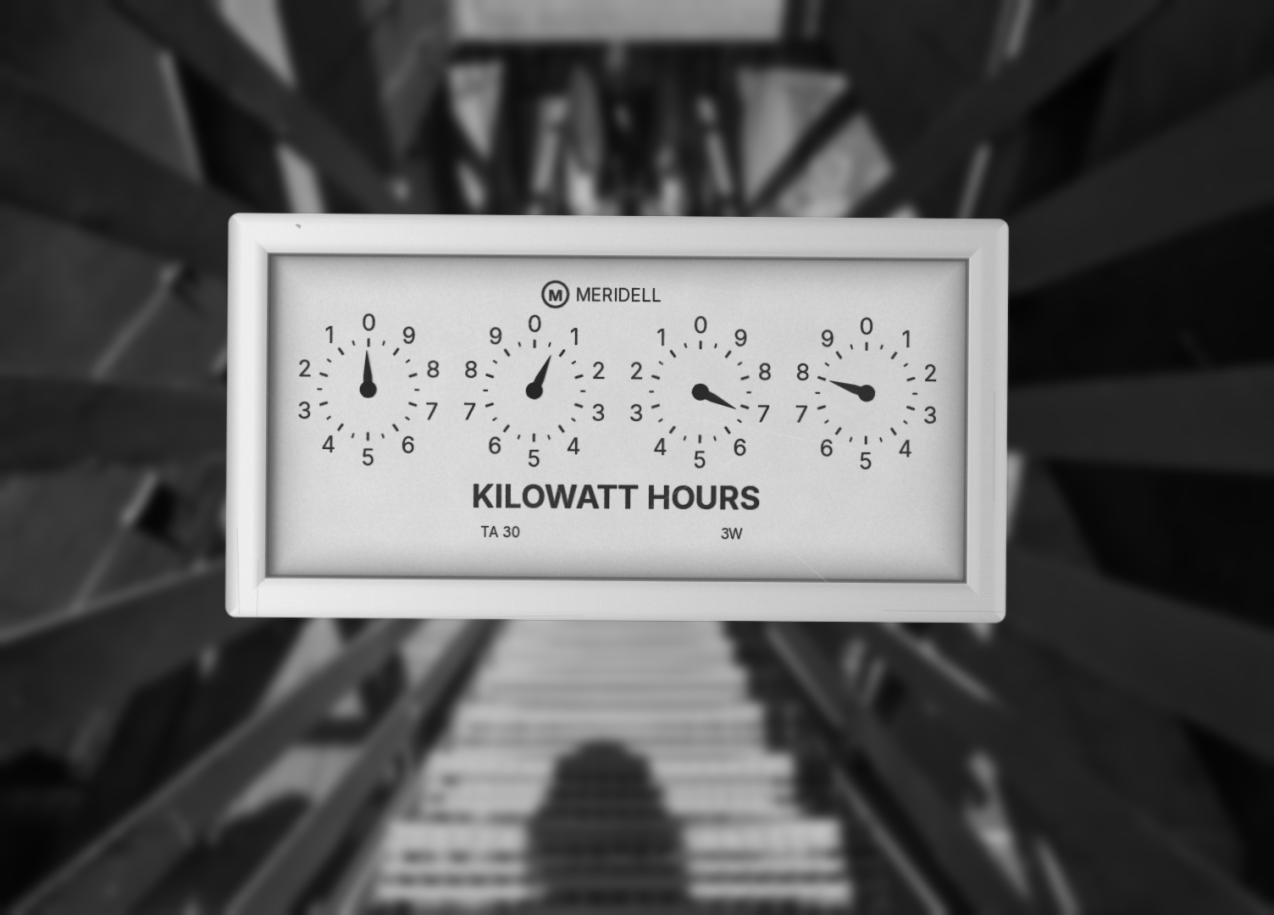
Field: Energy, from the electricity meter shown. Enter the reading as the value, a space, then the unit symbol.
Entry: 68 kWh
